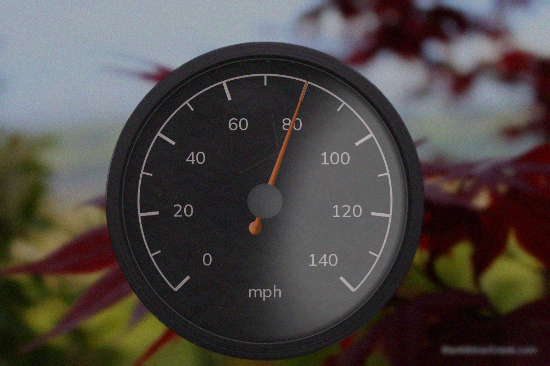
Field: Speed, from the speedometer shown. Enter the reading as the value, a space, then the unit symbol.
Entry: 80 mph
